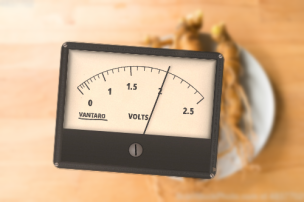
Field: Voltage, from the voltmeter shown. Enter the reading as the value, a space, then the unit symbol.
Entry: 2 V
